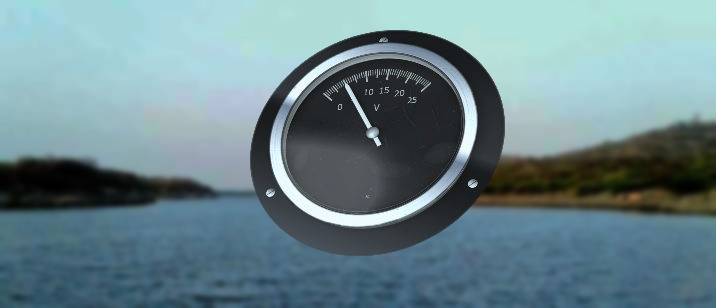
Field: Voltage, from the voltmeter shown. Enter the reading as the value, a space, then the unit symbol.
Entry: 5 V
